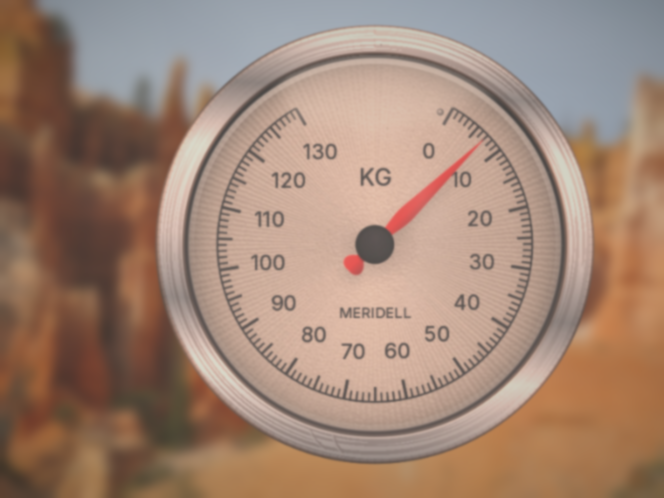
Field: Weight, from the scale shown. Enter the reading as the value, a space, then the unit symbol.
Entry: 7 kg
